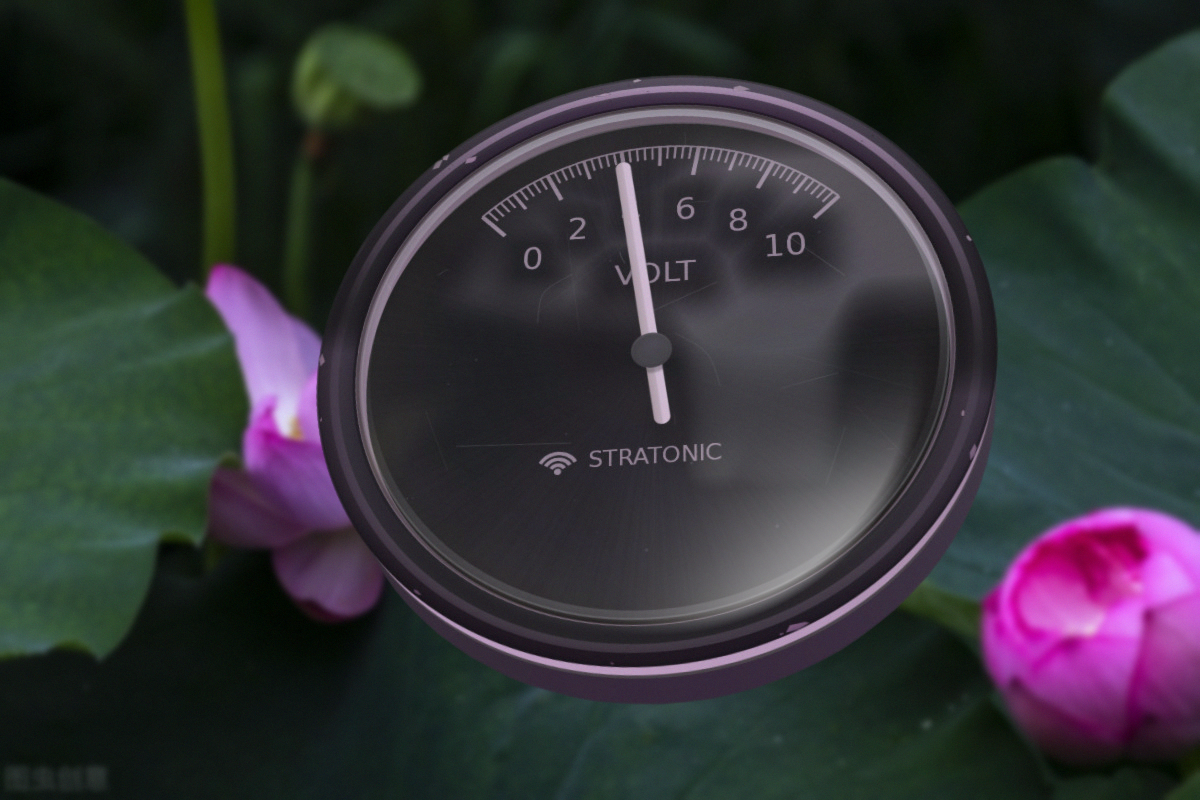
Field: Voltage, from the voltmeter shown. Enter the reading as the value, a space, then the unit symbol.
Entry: 4 V
